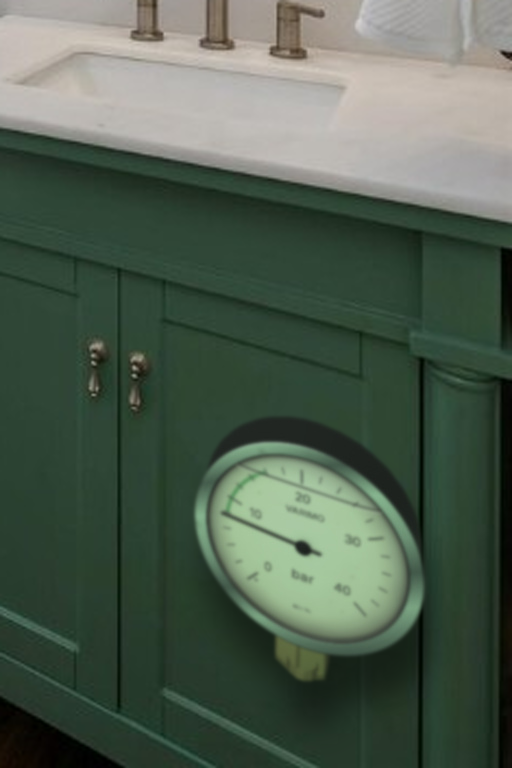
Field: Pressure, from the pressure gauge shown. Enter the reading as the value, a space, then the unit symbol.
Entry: 8 bar
